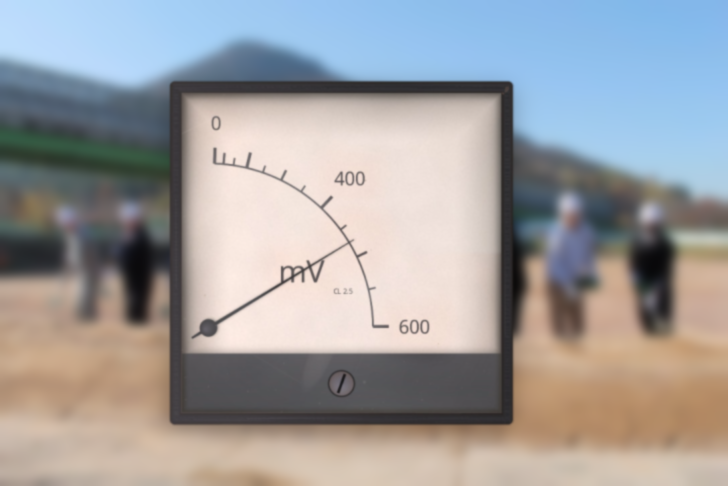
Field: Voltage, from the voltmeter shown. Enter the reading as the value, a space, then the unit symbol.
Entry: 475 mV
